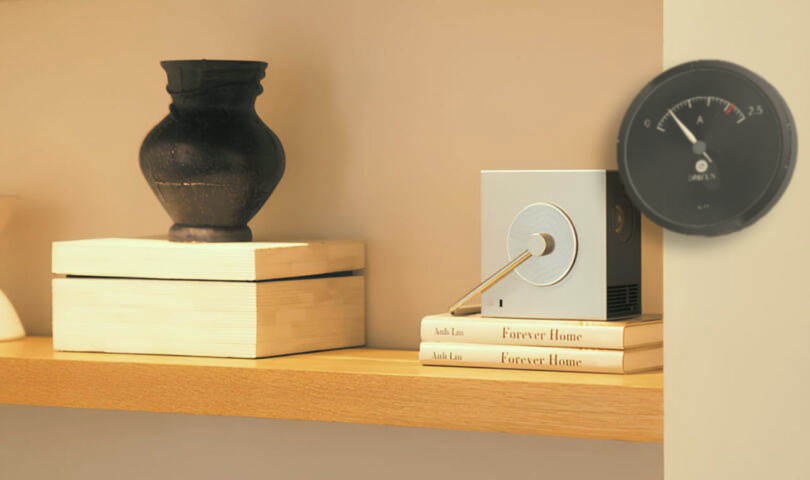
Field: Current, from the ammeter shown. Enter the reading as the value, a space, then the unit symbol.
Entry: 0.5 A
